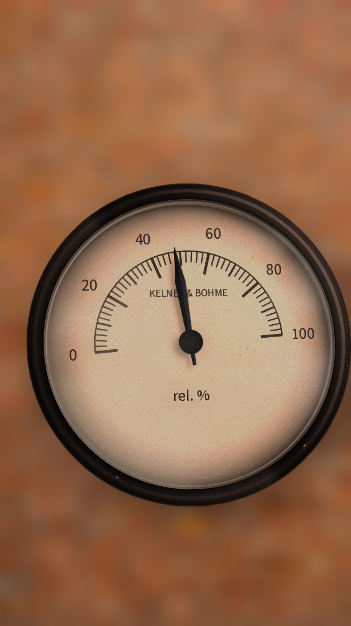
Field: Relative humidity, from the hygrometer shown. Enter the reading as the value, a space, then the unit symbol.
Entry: 48 %
